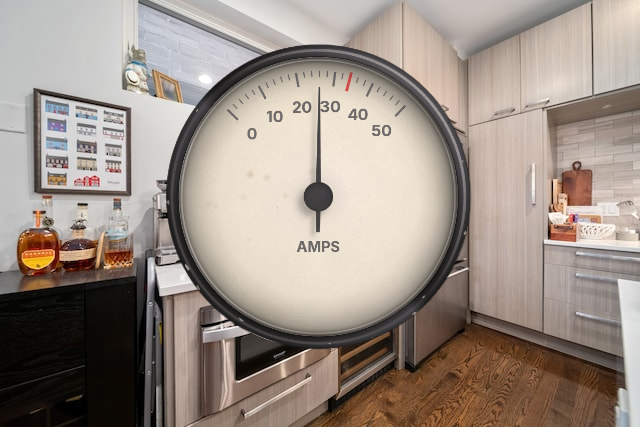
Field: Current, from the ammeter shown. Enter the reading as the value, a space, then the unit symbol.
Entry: 26 A
